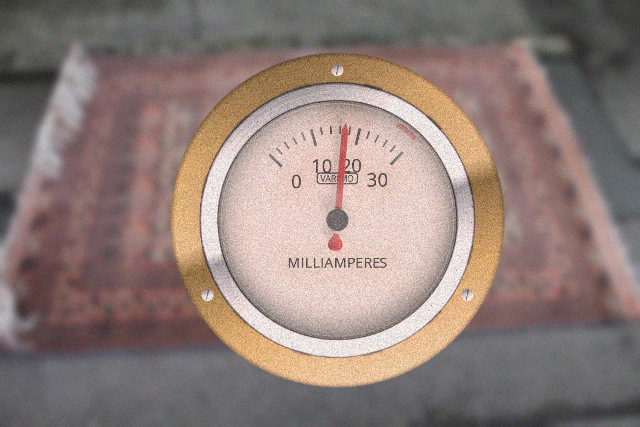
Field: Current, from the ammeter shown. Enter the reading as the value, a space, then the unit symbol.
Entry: 17 mA
